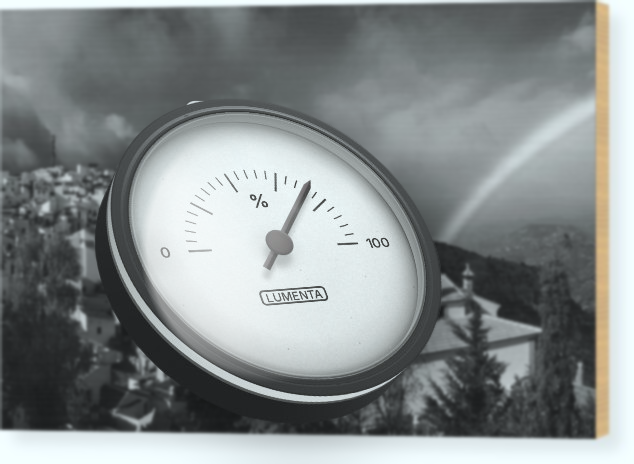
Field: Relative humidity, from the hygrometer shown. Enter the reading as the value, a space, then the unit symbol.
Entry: 72 %
